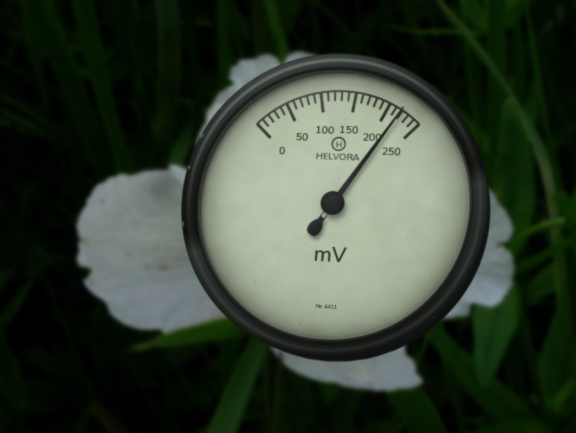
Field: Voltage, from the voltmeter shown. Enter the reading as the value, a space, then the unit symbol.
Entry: 220 mV
